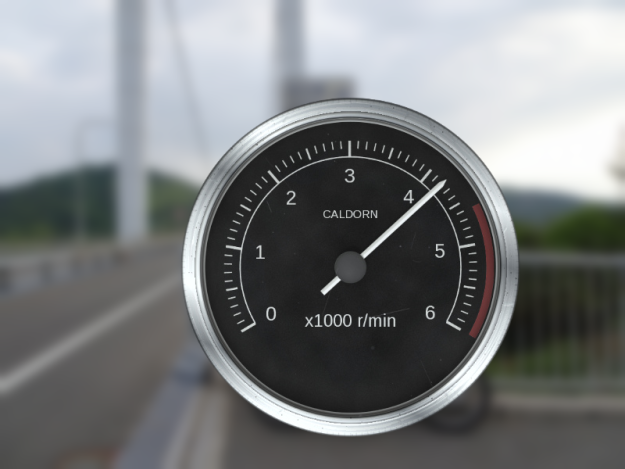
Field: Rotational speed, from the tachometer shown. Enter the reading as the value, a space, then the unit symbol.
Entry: 4200 rpm
